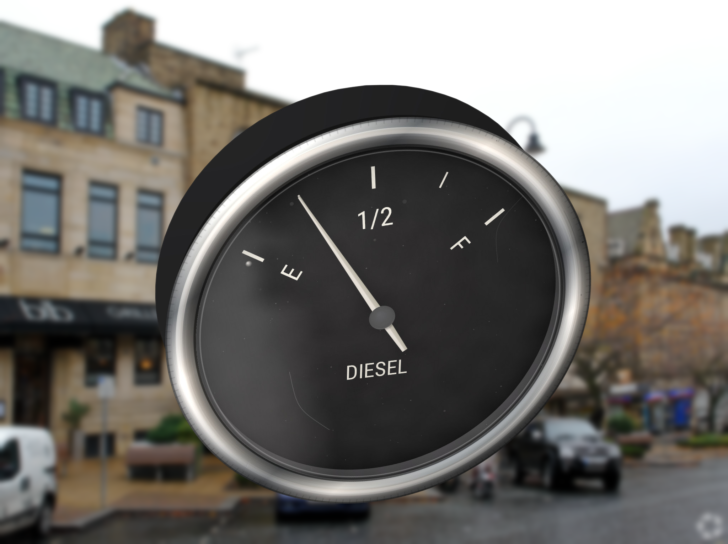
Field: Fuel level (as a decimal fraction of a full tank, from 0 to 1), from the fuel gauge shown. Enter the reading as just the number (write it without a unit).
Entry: 0.25
